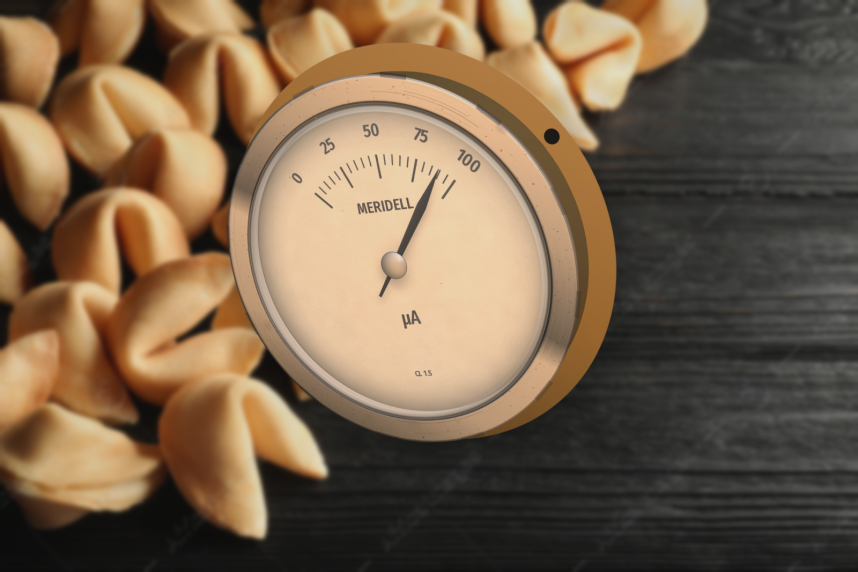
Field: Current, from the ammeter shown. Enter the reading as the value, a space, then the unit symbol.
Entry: 90 µA
